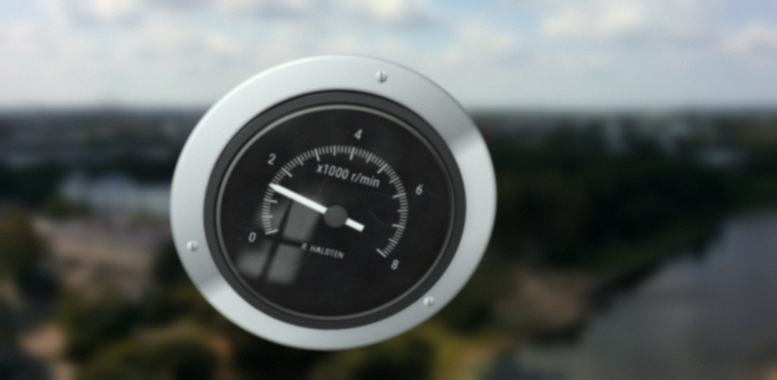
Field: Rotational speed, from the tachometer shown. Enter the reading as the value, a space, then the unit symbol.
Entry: 1500 rpm
